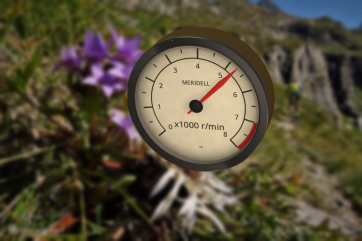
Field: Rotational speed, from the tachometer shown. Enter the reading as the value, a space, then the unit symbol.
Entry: 5250 rpm
